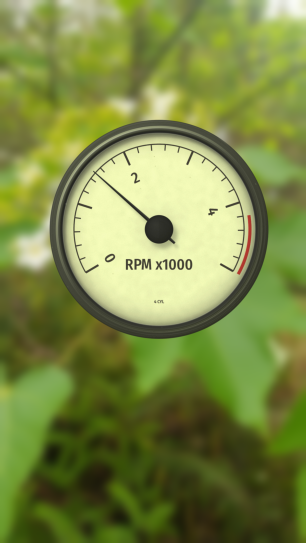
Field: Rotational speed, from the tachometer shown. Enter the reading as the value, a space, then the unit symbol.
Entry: 1500 rpm
